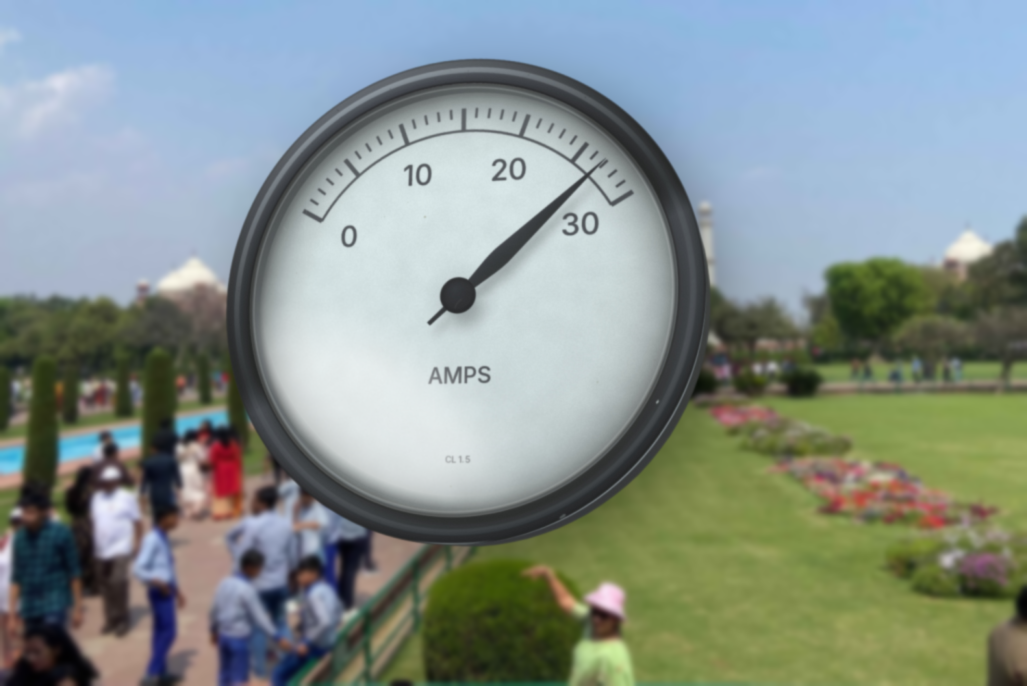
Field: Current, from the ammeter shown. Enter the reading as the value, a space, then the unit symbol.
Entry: 27 A
